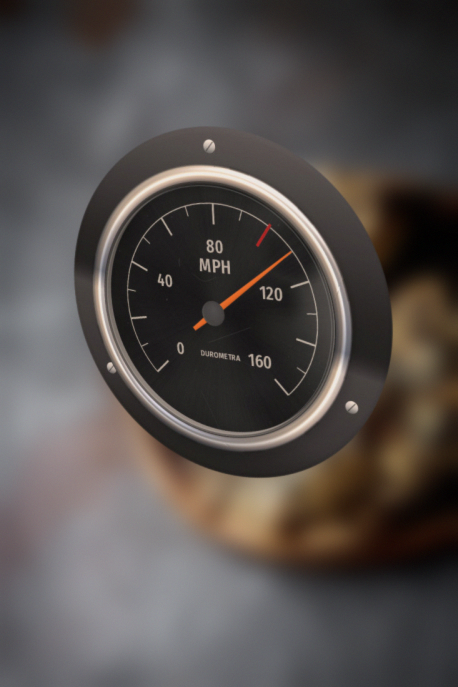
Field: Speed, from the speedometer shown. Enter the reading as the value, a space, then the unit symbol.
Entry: 110 mph
